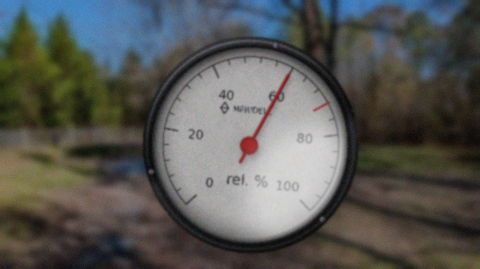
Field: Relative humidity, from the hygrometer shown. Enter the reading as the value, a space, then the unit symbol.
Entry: 60 %
